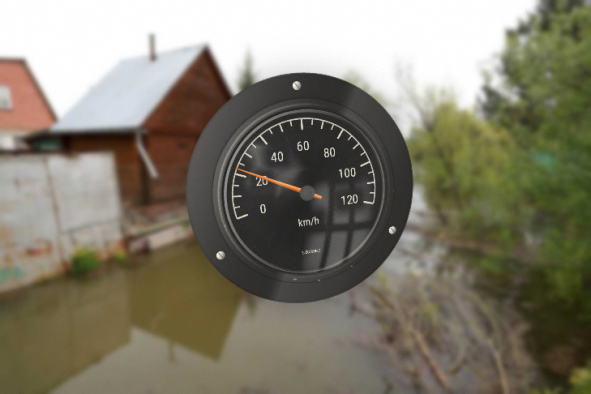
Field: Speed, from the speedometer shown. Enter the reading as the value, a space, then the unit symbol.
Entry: 22.5 km/h
